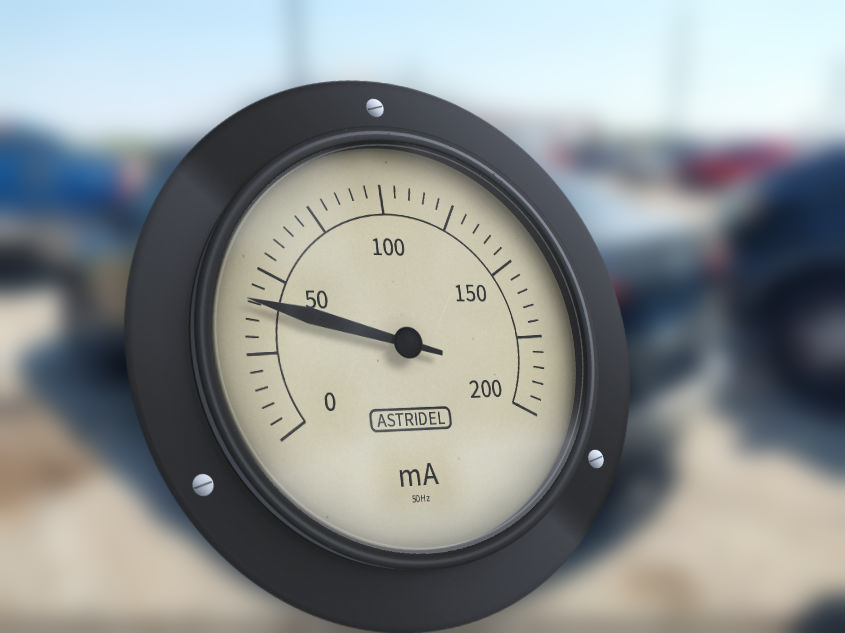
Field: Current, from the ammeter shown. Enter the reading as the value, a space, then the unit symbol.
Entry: 40 mA
